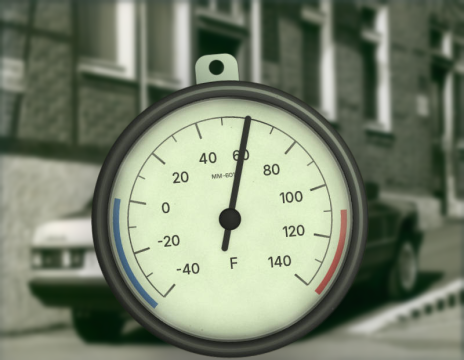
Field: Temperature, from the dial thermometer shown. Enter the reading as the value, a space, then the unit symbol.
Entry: 60 °F
